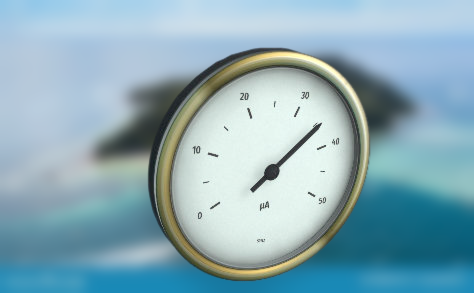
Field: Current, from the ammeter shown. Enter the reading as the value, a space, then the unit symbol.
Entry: 35 µA
